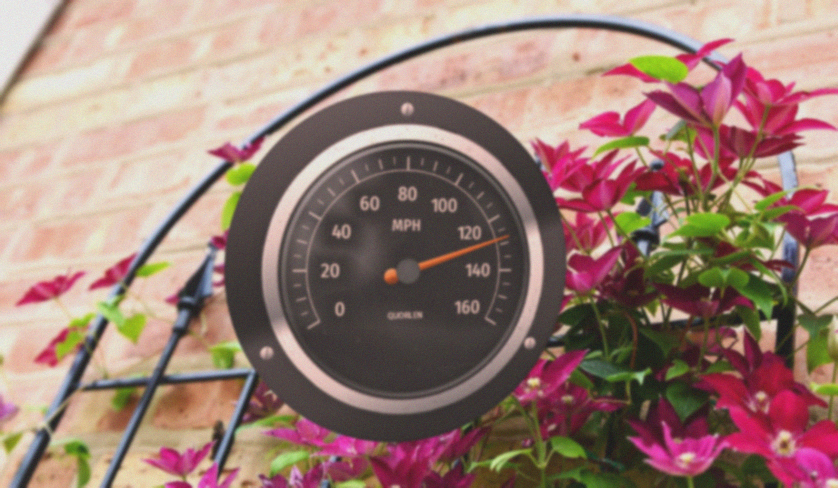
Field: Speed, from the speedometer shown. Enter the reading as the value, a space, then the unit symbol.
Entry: 127.5 mph
